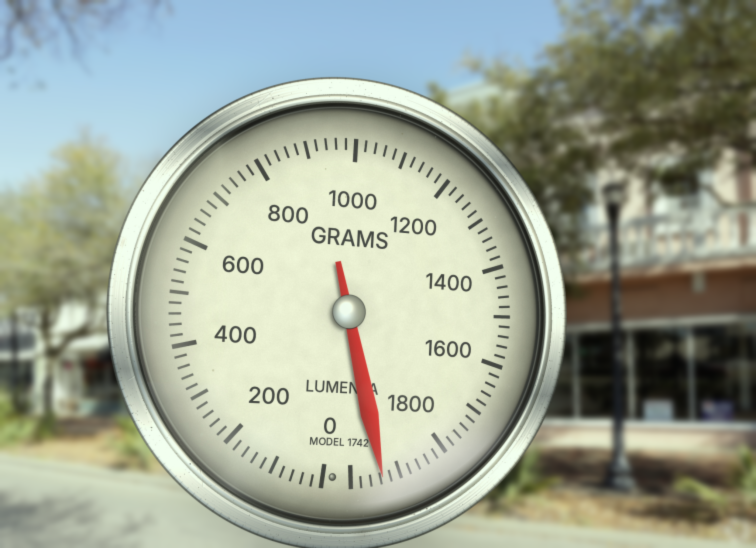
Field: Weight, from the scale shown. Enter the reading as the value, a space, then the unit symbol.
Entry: 1940 g
